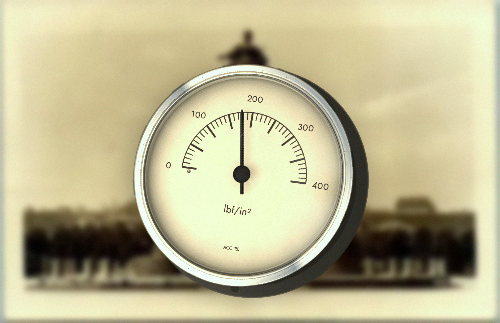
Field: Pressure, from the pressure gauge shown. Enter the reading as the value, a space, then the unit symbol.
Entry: 180 psi
